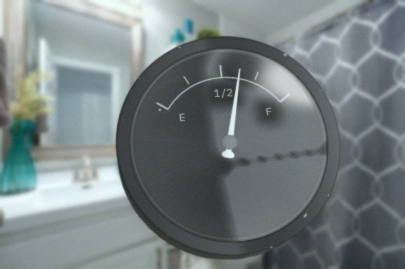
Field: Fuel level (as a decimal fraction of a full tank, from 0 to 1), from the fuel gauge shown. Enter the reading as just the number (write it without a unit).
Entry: 0.625
